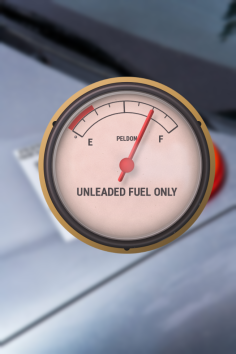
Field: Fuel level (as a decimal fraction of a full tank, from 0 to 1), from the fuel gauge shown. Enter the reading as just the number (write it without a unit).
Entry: 0.75
